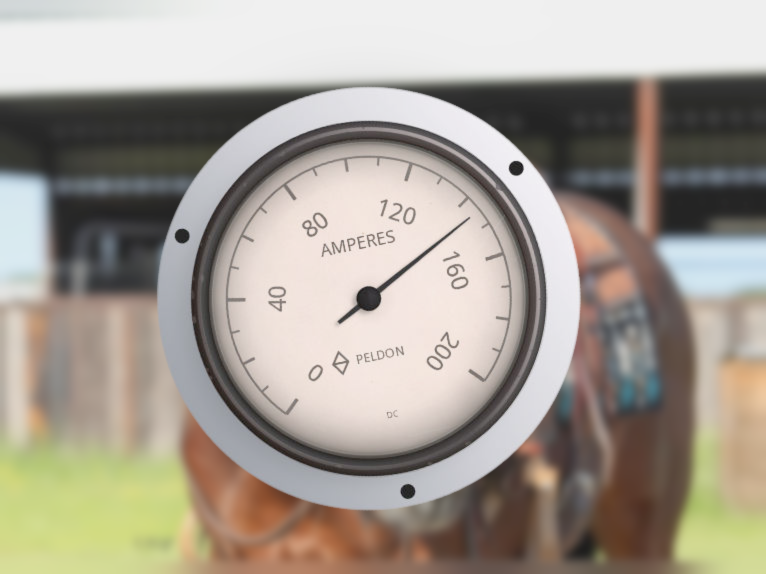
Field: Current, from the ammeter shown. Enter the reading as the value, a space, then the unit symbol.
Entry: 145 A
